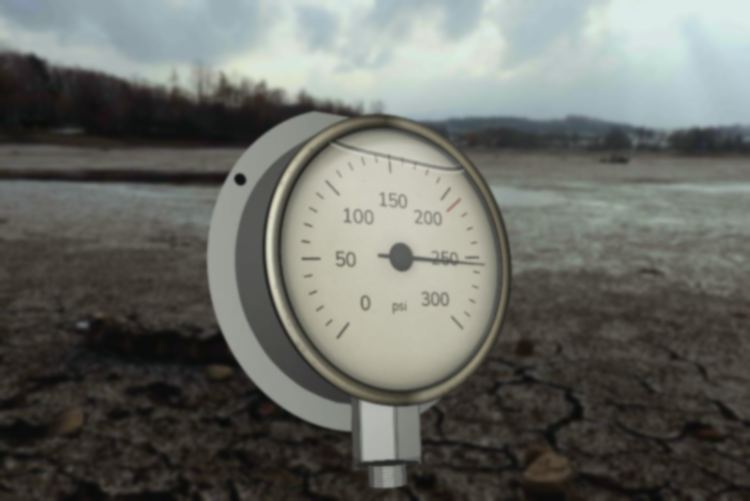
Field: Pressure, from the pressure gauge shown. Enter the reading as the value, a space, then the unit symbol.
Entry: 255 psi
